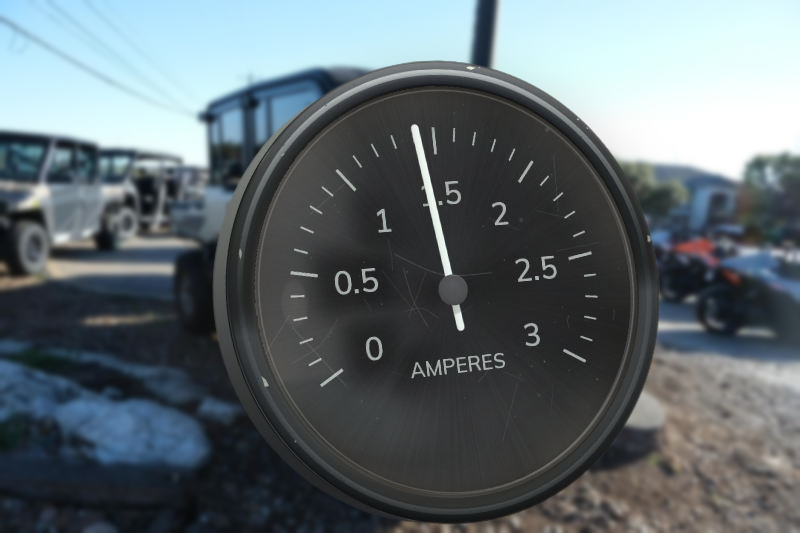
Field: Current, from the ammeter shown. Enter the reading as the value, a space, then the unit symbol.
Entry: 1.4 A
